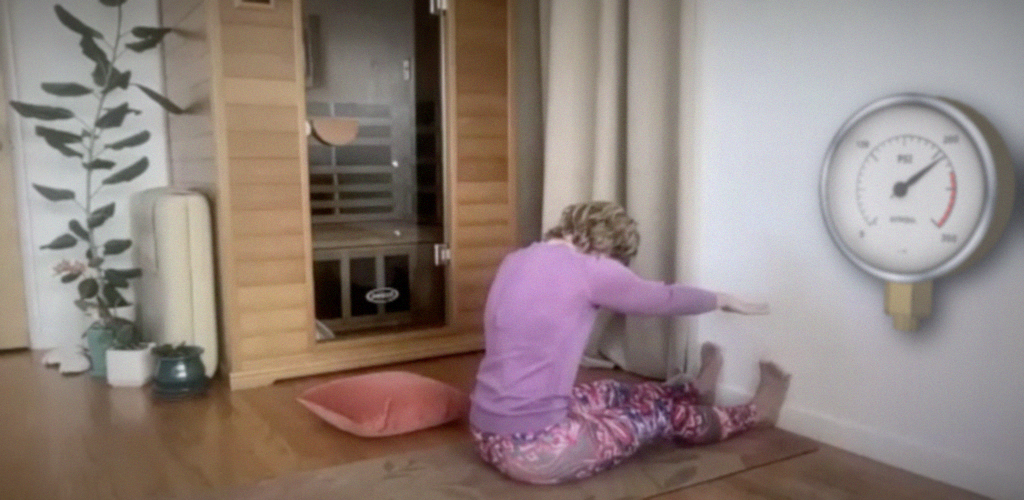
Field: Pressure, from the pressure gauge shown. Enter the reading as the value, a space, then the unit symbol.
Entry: 210 psi
